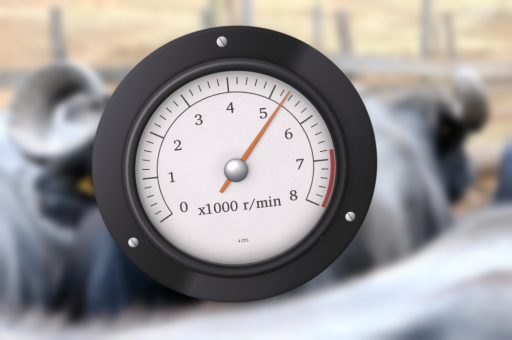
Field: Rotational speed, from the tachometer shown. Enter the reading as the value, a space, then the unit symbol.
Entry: 5300 rpm
